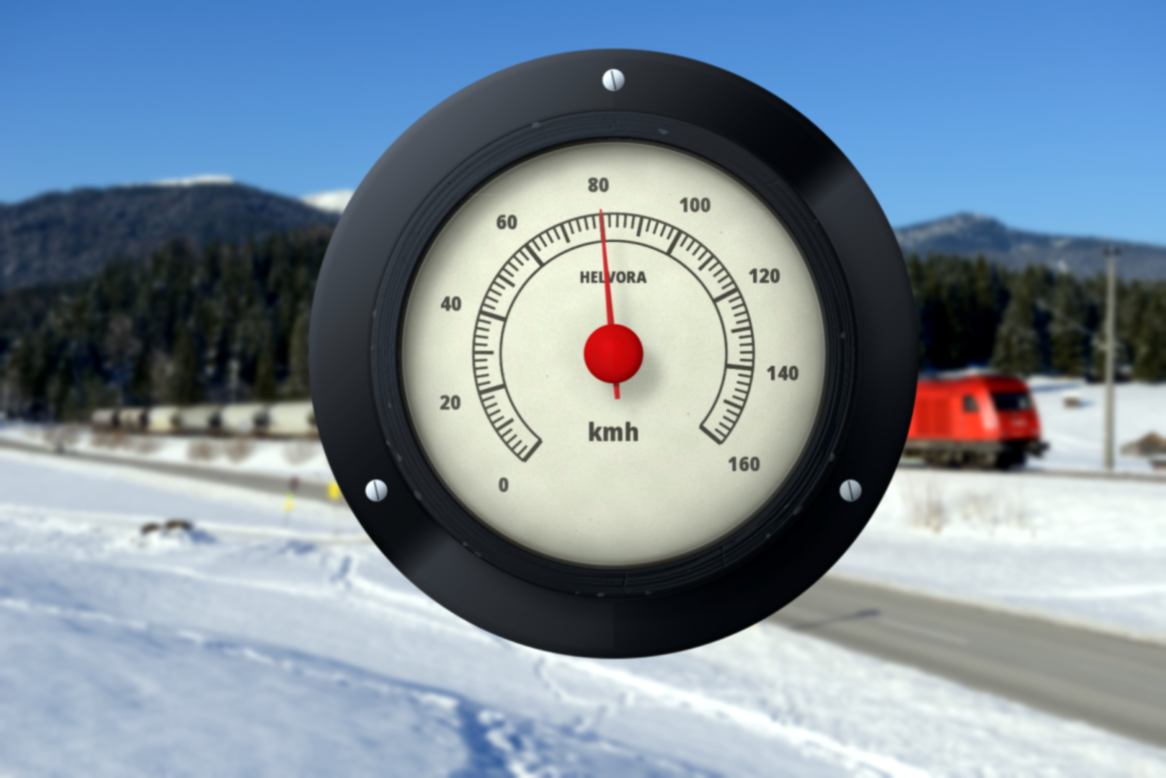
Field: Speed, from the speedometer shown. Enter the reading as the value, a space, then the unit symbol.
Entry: 80 km/h
